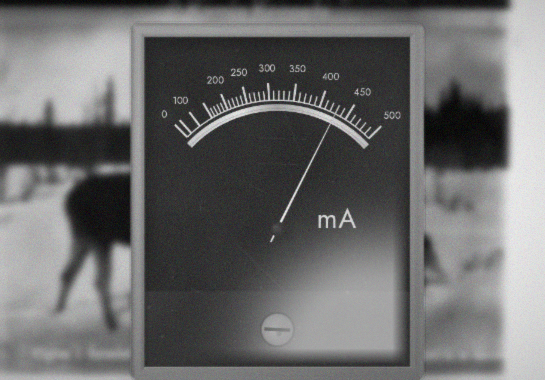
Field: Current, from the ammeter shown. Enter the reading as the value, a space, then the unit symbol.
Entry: 430 mA
